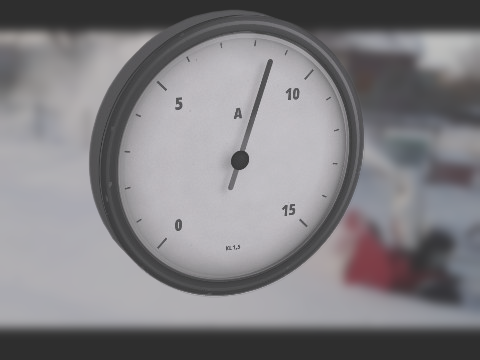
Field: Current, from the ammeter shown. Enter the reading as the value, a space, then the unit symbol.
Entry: 8.5 A
